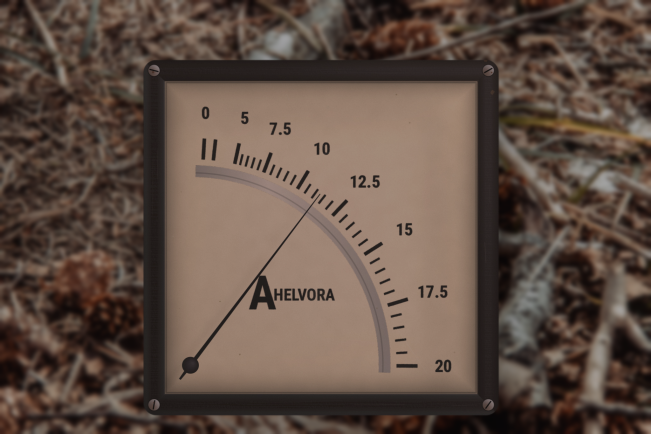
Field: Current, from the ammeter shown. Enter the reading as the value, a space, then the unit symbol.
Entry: 11.25 A
